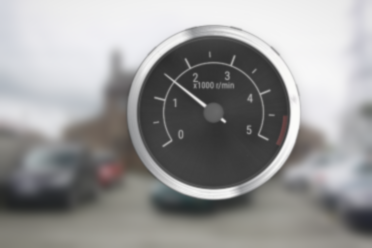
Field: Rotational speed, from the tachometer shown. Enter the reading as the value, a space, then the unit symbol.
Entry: 1500 rpm
